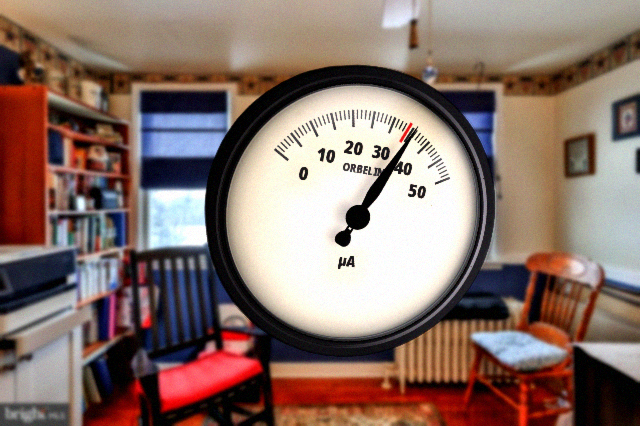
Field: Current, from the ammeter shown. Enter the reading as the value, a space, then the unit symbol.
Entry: 35 µA
